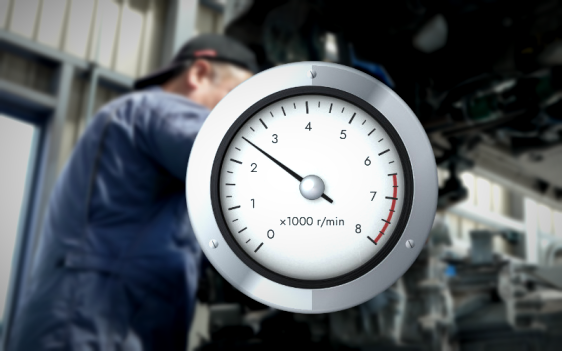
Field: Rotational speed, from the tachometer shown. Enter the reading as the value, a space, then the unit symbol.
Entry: 2500 rpm
